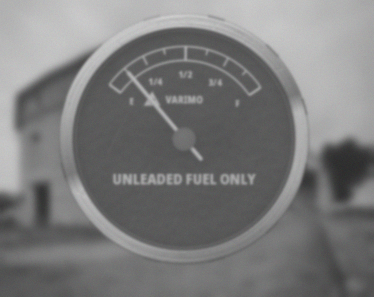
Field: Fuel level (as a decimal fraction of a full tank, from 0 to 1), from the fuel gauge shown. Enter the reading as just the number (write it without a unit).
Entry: 0.125
